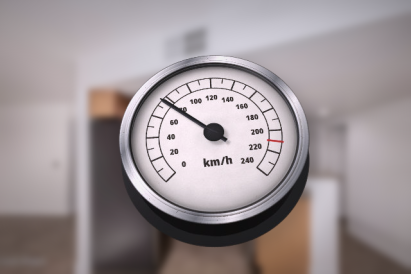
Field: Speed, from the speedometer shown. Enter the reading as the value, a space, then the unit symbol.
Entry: 75 km/h
